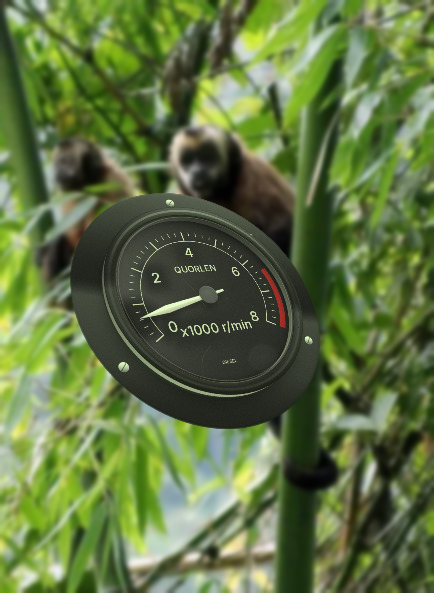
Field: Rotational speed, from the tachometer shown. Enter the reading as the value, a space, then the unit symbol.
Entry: 600 rpm
